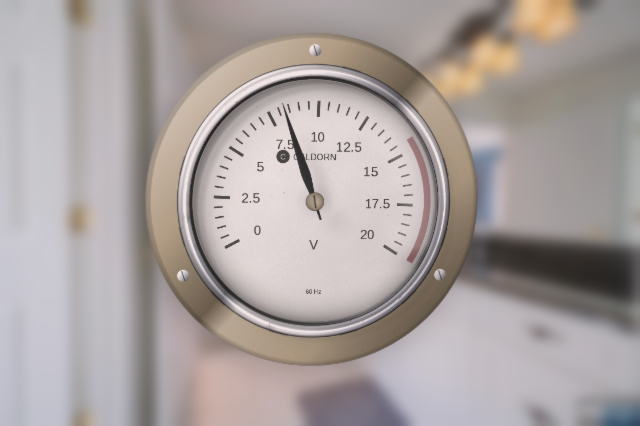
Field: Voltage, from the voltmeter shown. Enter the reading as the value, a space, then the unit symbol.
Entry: 8.25 V
